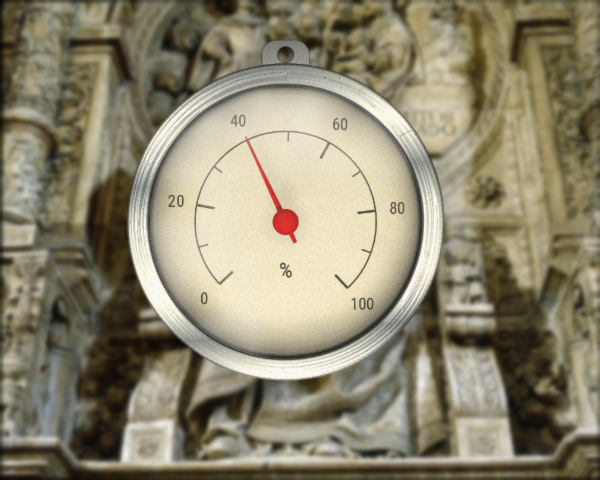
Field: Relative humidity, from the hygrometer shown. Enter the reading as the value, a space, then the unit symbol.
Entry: 40 %
